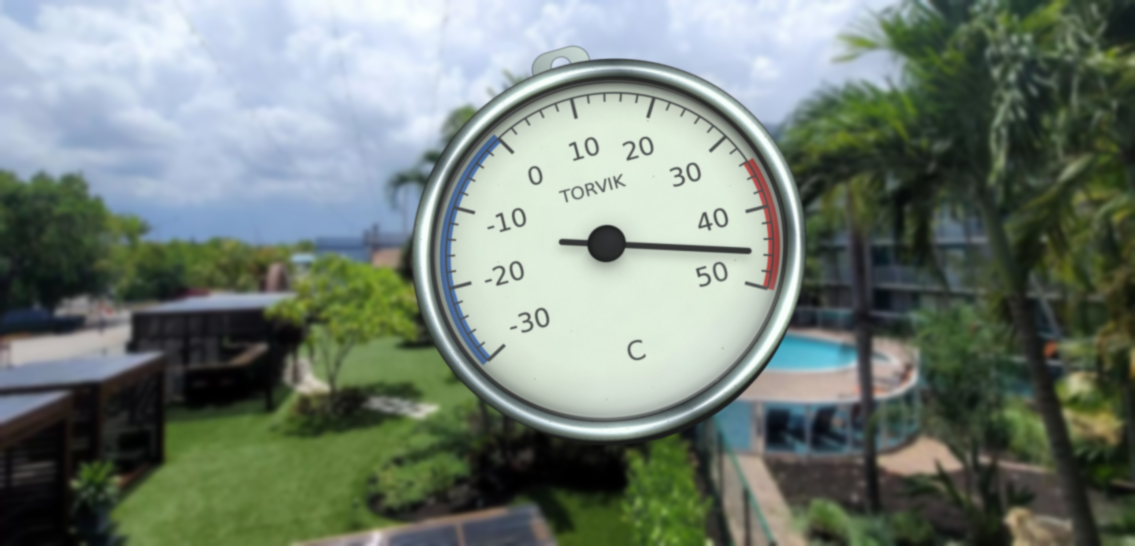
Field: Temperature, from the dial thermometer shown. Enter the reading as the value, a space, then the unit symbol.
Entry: 46 °C
